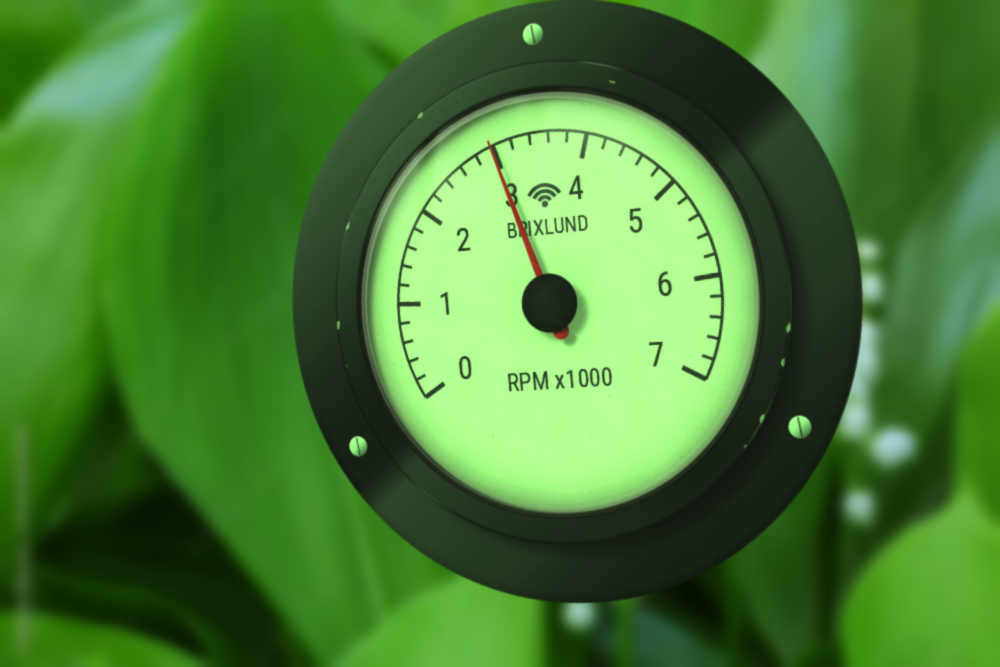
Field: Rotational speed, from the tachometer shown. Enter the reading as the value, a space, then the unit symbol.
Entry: 3000 rpm
